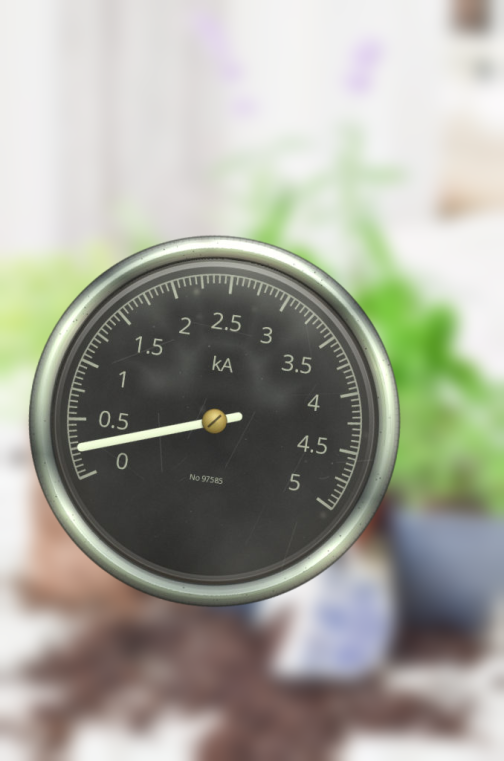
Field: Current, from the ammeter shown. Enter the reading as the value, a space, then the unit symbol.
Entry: 0.25 kA
